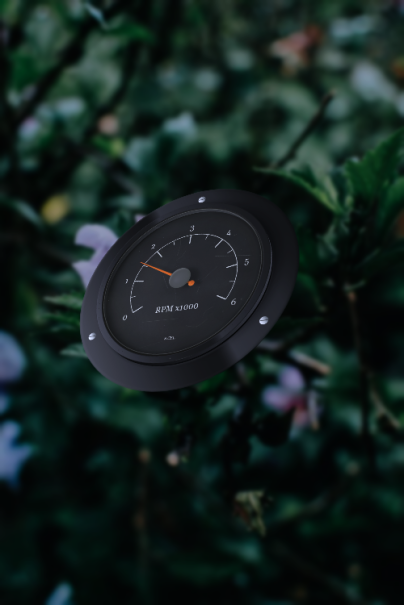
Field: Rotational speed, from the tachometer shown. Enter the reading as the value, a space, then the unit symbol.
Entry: 1500 rpm
